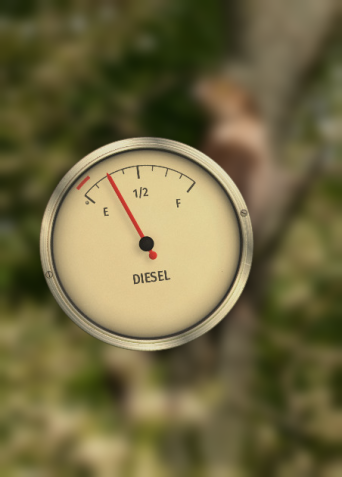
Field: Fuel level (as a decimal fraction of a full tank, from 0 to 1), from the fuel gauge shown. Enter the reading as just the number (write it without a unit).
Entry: 0.25
